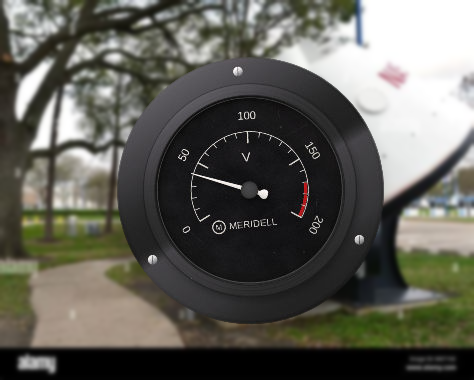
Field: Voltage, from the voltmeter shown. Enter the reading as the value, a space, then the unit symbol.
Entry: 40 V
